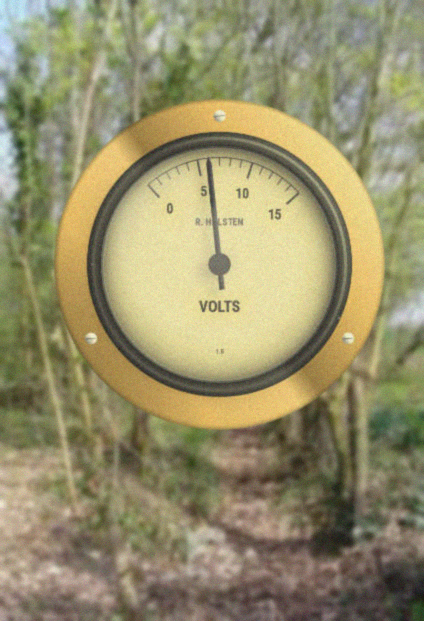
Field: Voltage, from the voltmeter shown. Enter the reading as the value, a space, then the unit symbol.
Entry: 6 V
